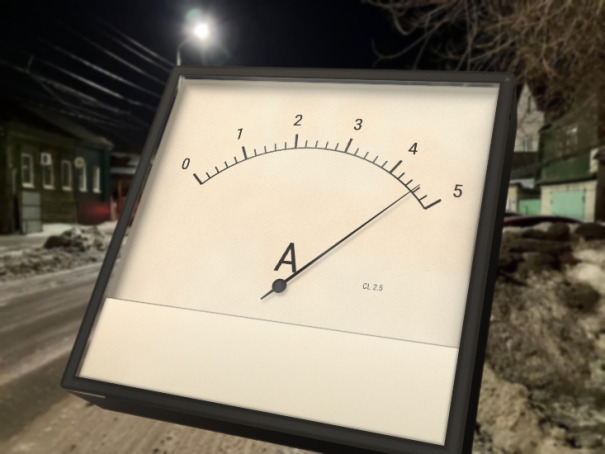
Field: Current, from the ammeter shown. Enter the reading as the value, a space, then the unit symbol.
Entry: 4.6 A
